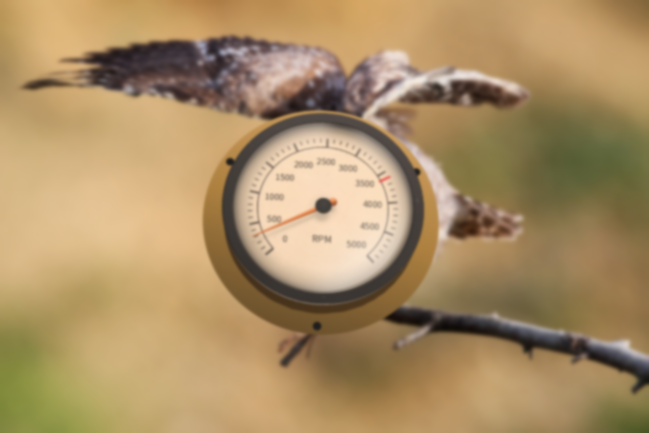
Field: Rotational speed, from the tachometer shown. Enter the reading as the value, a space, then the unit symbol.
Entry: 300 rpm
